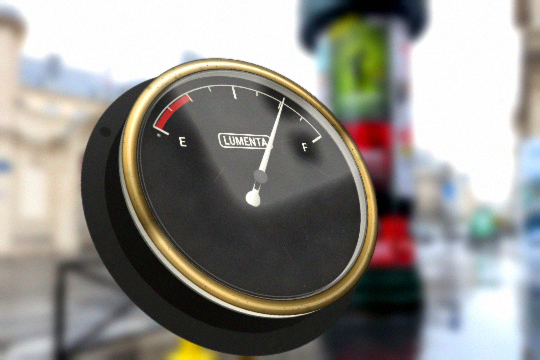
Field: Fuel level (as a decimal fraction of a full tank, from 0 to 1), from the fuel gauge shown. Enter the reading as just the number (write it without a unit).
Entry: 0.75
